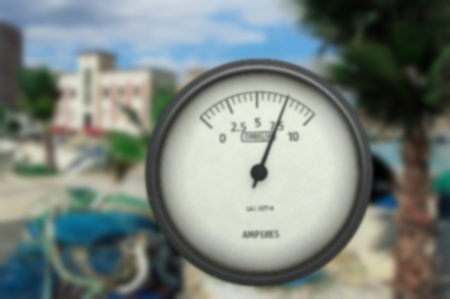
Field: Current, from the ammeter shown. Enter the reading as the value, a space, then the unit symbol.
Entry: 7.5 A
